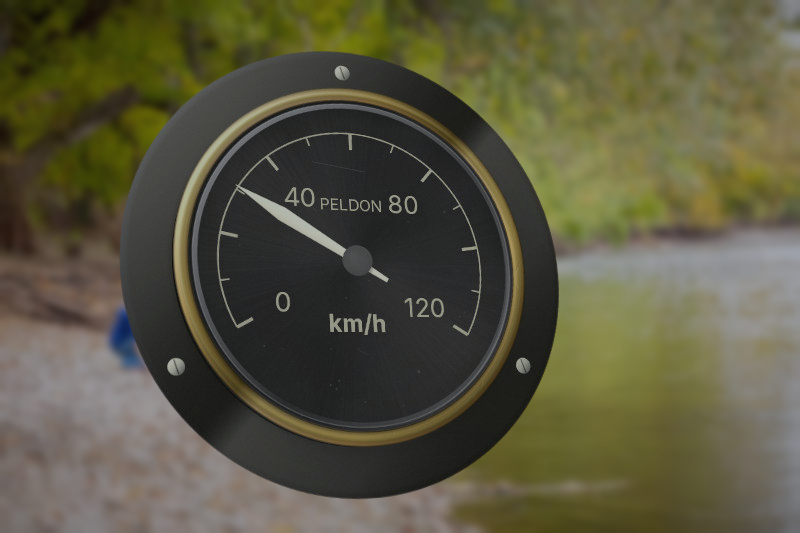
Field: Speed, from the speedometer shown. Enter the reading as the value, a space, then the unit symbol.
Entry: 30 km/h
